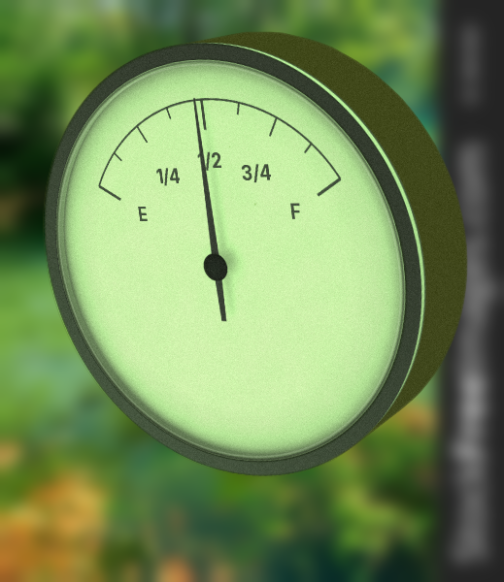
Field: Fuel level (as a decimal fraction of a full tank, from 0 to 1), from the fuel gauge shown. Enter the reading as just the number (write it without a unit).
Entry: 0.5
